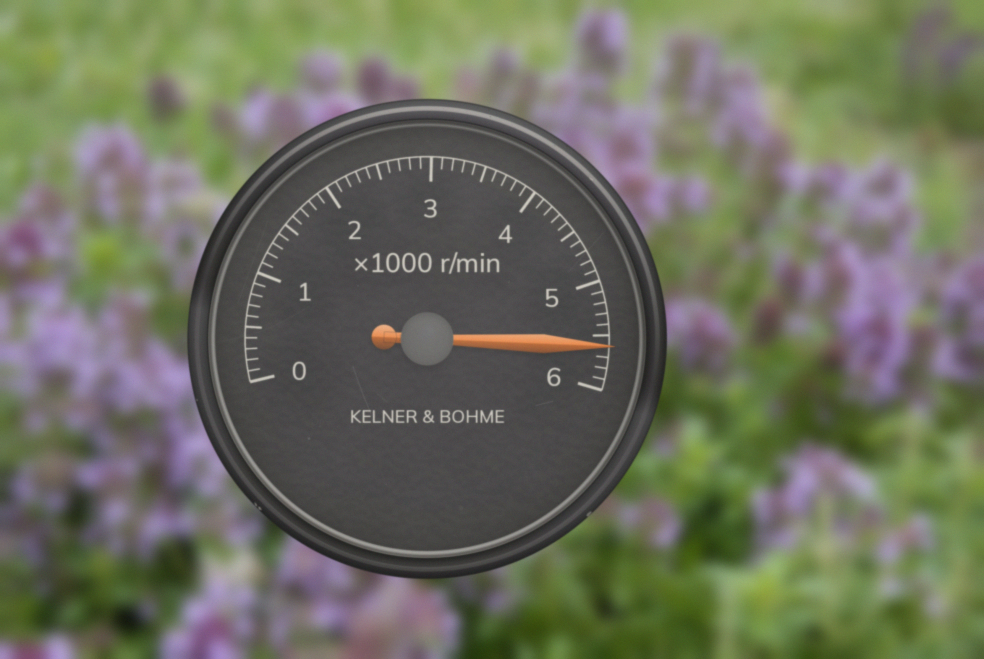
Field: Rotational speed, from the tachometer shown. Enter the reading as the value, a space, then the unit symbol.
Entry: 5600 rpm
